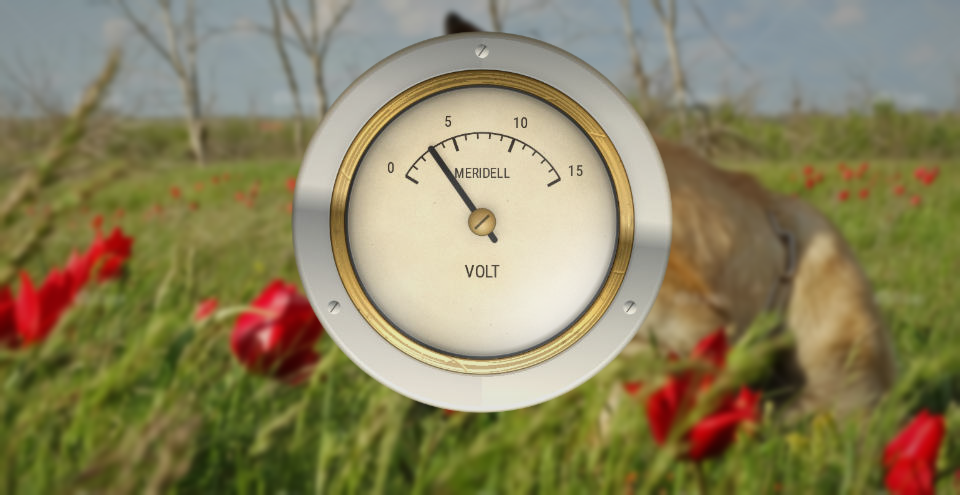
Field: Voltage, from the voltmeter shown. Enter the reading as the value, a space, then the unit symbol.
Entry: 3 V
